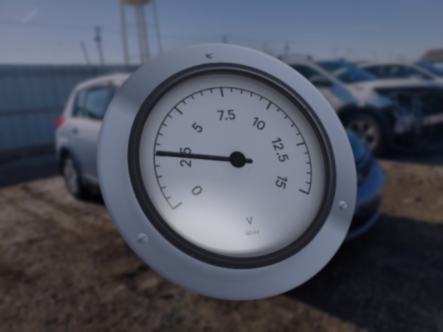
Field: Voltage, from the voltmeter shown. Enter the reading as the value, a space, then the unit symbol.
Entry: 2.5 V
